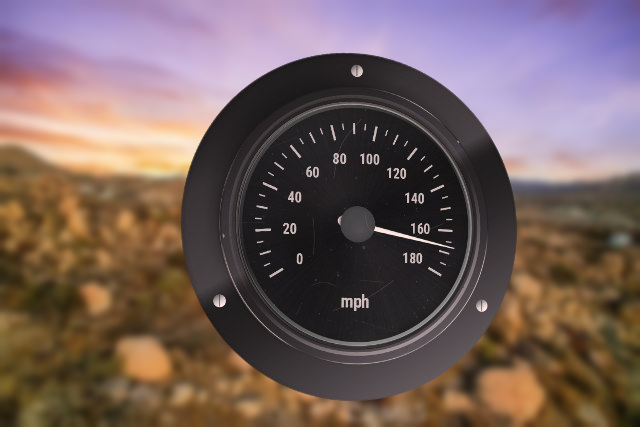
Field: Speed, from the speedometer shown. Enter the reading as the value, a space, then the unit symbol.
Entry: 167.5 mph
